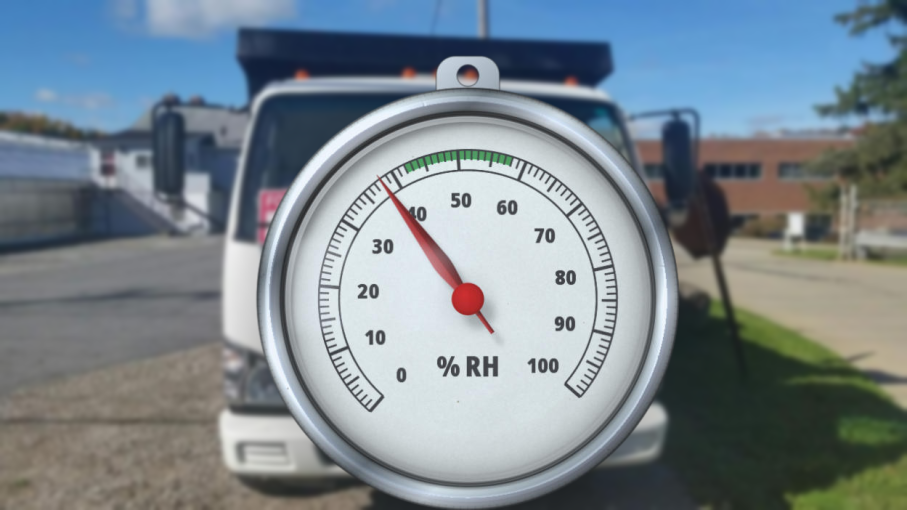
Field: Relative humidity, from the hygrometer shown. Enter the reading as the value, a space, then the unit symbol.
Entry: 38 %
